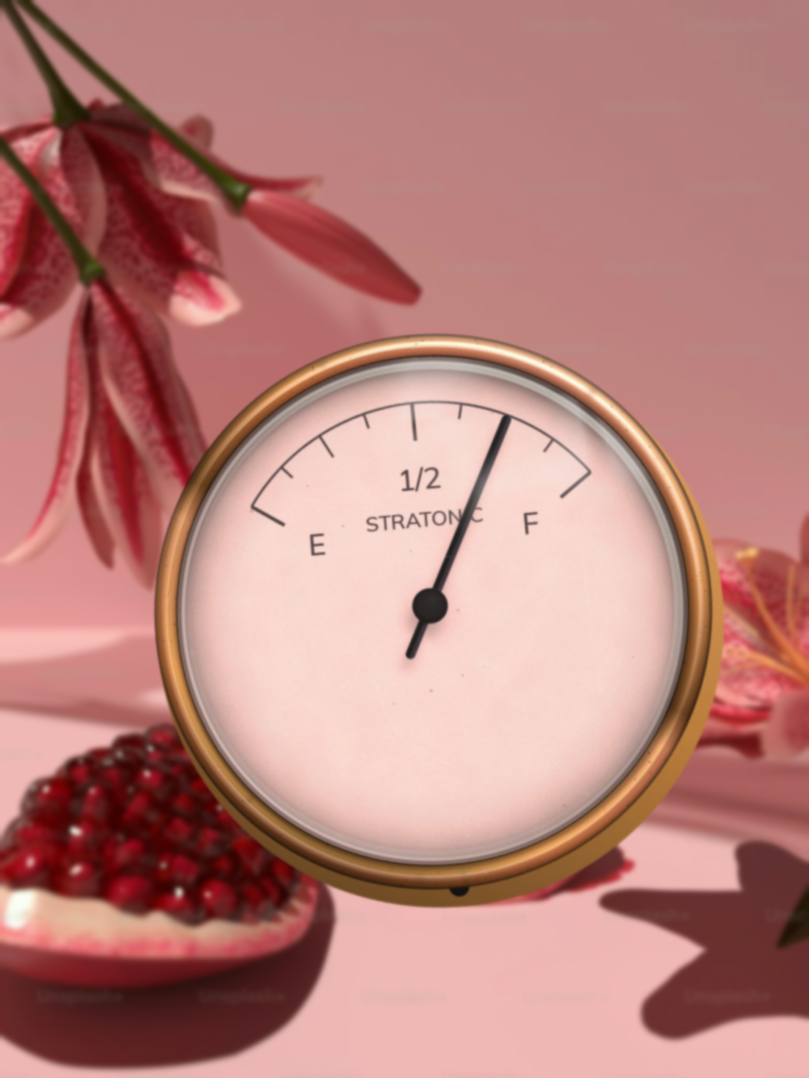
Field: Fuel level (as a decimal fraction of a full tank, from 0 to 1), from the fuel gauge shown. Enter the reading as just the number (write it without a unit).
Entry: 0.75
